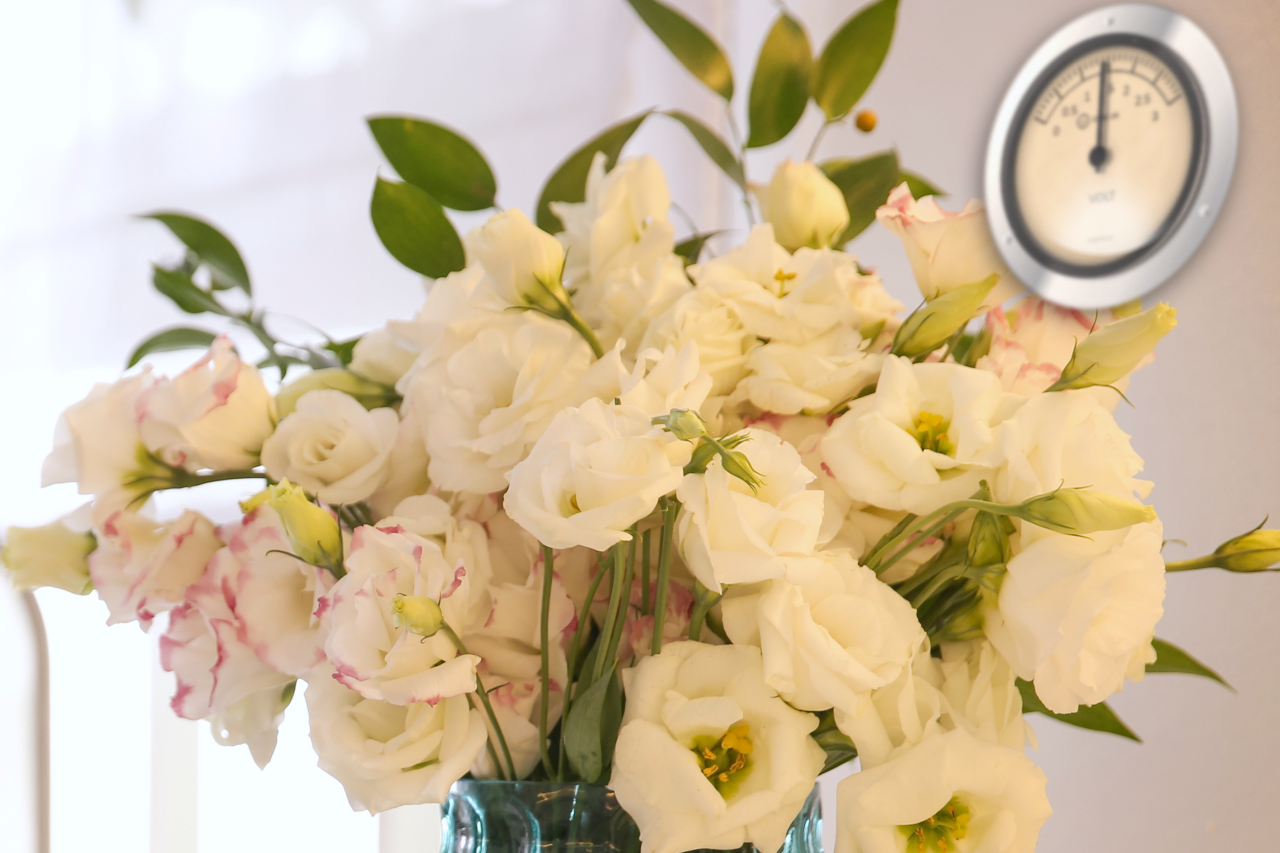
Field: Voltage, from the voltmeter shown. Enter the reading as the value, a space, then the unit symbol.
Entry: 1.5 V
